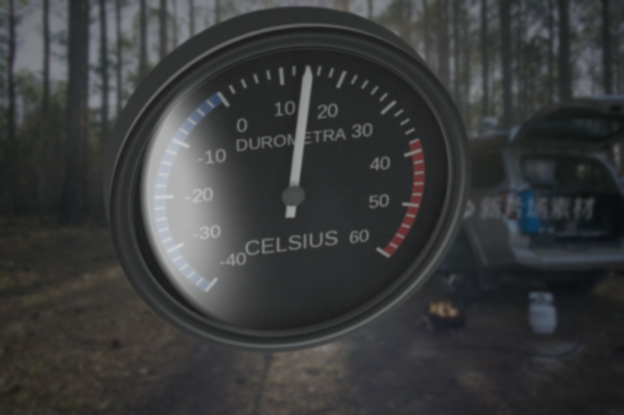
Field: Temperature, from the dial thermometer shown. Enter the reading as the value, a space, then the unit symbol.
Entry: 14 °C
